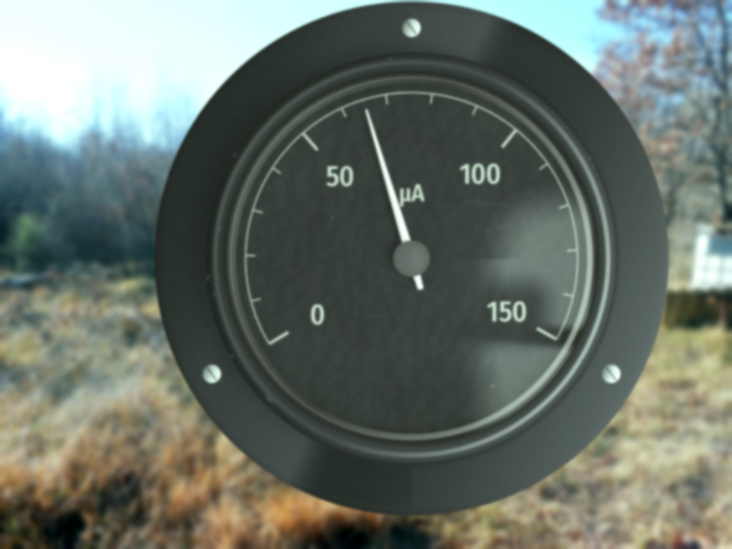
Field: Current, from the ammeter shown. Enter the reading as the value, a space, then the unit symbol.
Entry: 65 µA
